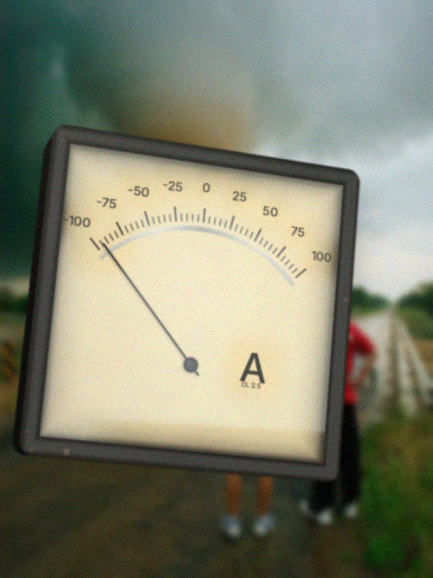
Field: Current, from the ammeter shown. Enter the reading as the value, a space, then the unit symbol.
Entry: -95 A
